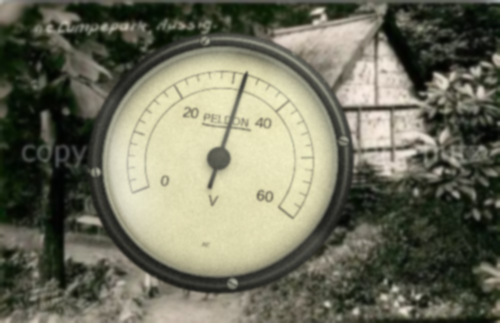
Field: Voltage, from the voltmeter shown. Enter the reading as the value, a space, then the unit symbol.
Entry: 32 V
